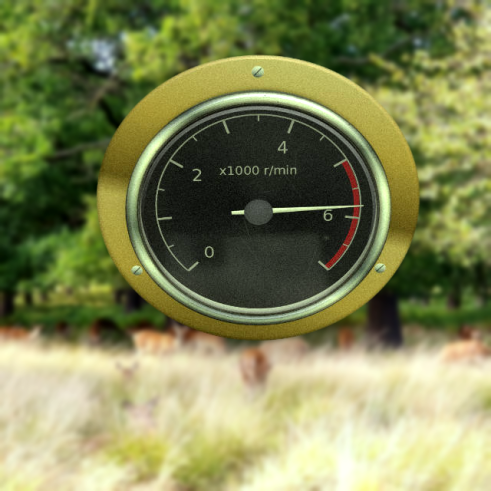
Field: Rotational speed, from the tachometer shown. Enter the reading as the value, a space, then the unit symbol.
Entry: 5750 rpm
